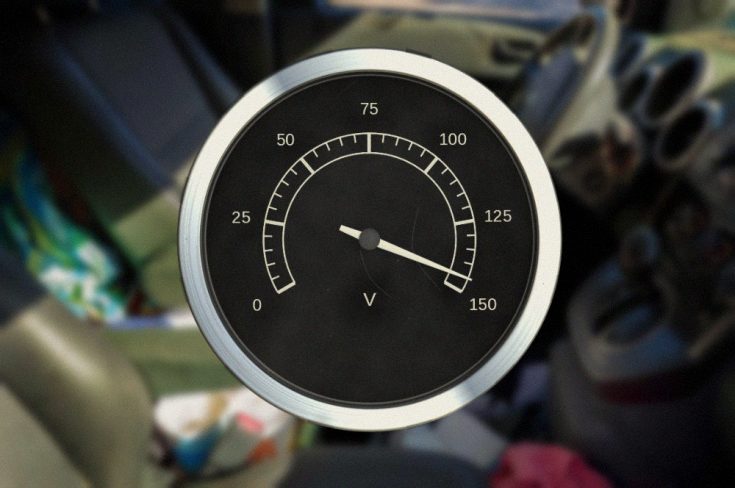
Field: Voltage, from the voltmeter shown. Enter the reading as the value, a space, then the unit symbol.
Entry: 145 V
